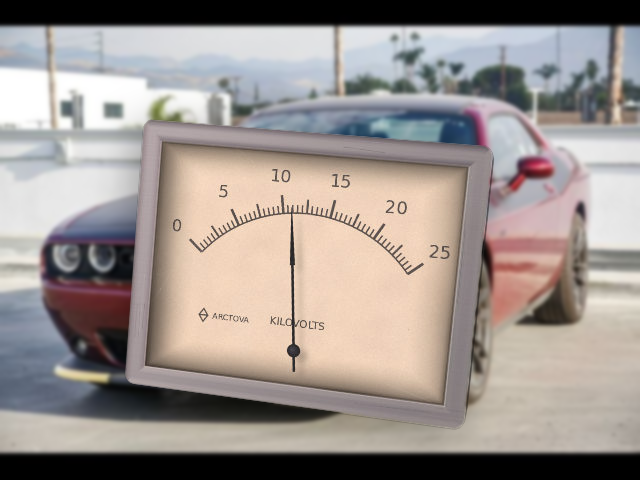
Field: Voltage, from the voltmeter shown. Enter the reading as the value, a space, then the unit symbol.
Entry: 11 kV
